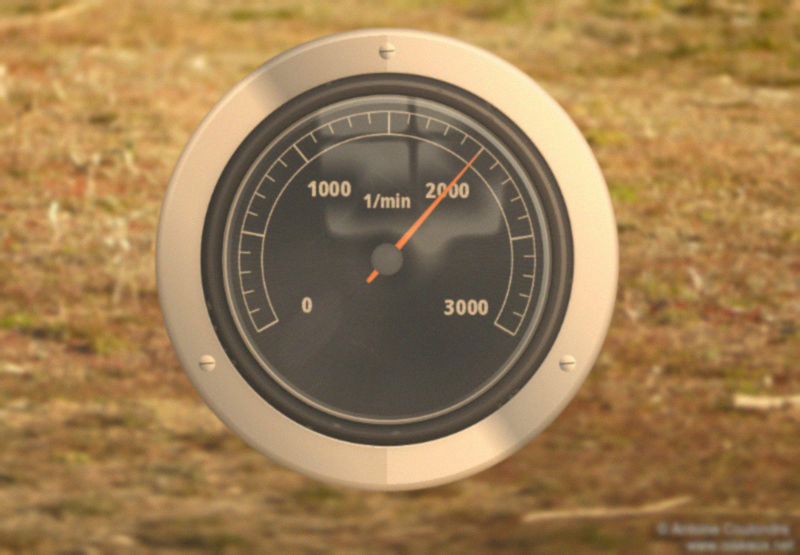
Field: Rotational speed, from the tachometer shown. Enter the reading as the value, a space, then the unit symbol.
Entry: 2000 rpm
